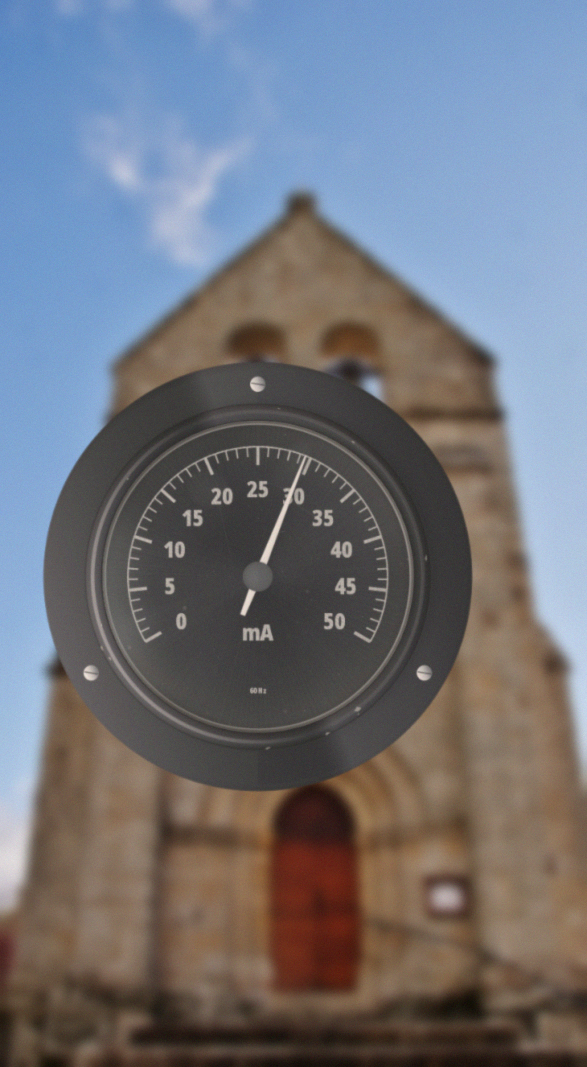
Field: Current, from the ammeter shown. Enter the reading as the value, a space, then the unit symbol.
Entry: 29.5 mA
